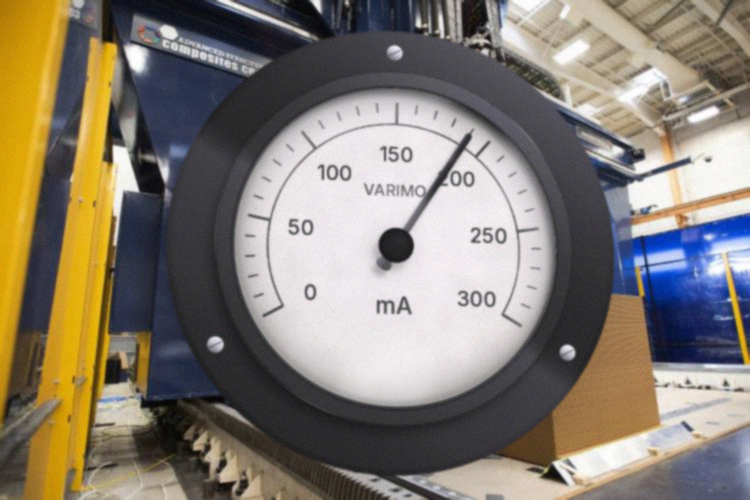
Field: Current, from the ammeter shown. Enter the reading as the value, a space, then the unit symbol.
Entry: 190 mA
